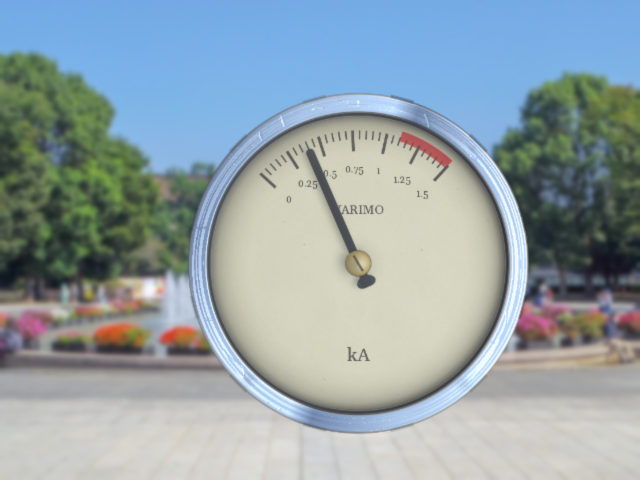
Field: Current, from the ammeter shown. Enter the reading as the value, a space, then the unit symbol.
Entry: 0.4 kA
